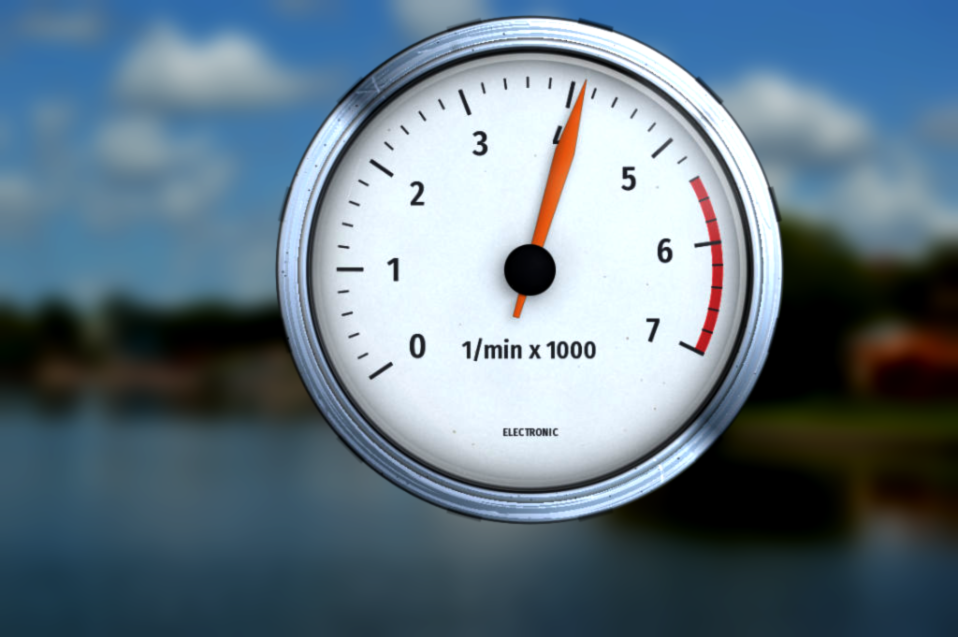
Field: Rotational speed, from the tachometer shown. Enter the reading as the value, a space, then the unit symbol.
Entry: 4100 rpm
